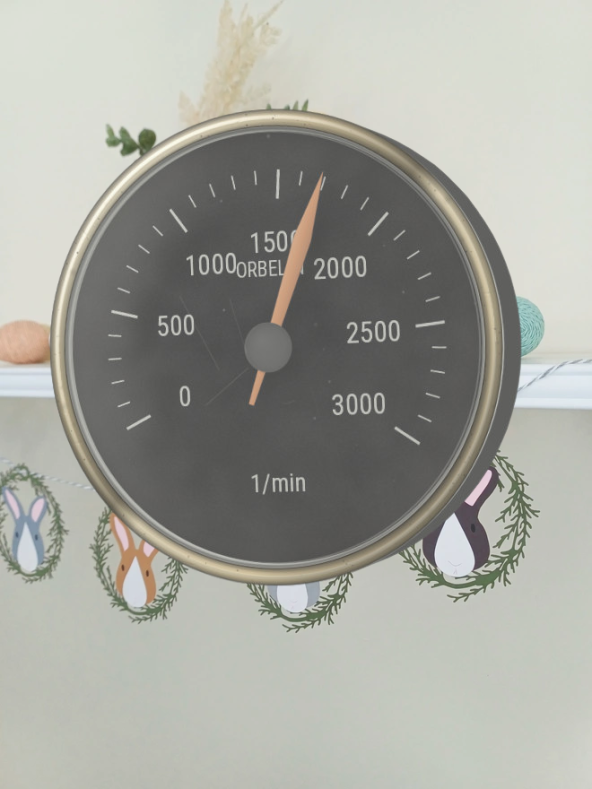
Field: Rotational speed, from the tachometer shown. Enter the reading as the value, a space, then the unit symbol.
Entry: 1700 rpm
